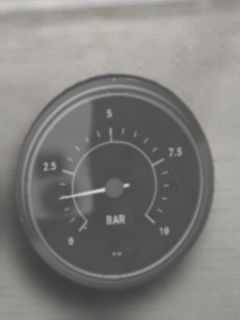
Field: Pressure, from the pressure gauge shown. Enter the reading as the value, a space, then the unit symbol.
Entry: 1.5 bar
